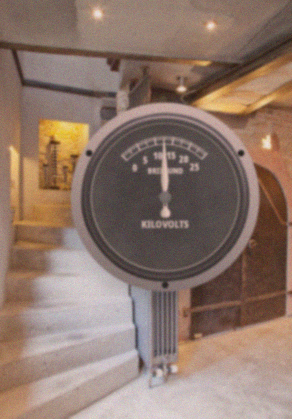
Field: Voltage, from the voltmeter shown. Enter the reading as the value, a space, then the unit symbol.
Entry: 12.5 kV
